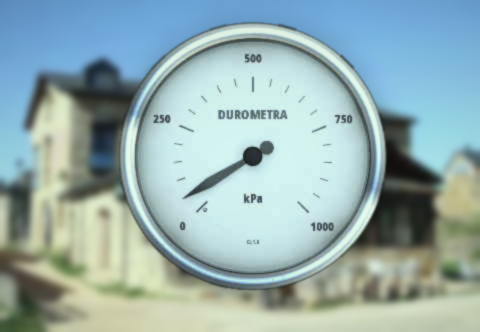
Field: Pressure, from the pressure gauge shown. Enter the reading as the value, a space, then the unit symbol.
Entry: 50 kPa
